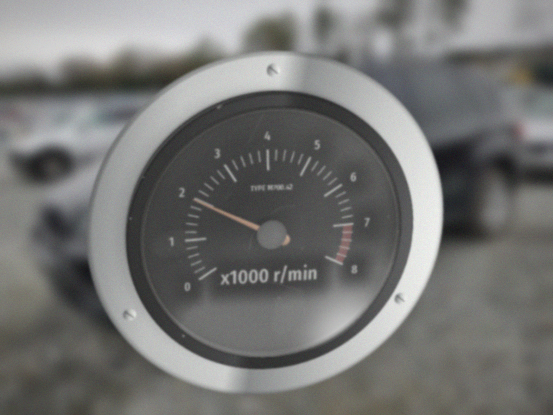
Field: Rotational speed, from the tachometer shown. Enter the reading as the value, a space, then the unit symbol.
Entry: 2000 rpm
